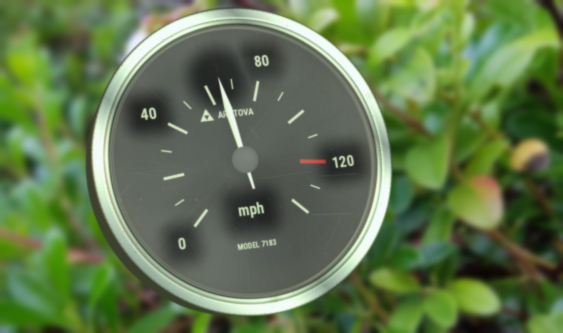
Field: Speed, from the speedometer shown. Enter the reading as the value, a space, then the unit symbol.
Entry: 65 mph
